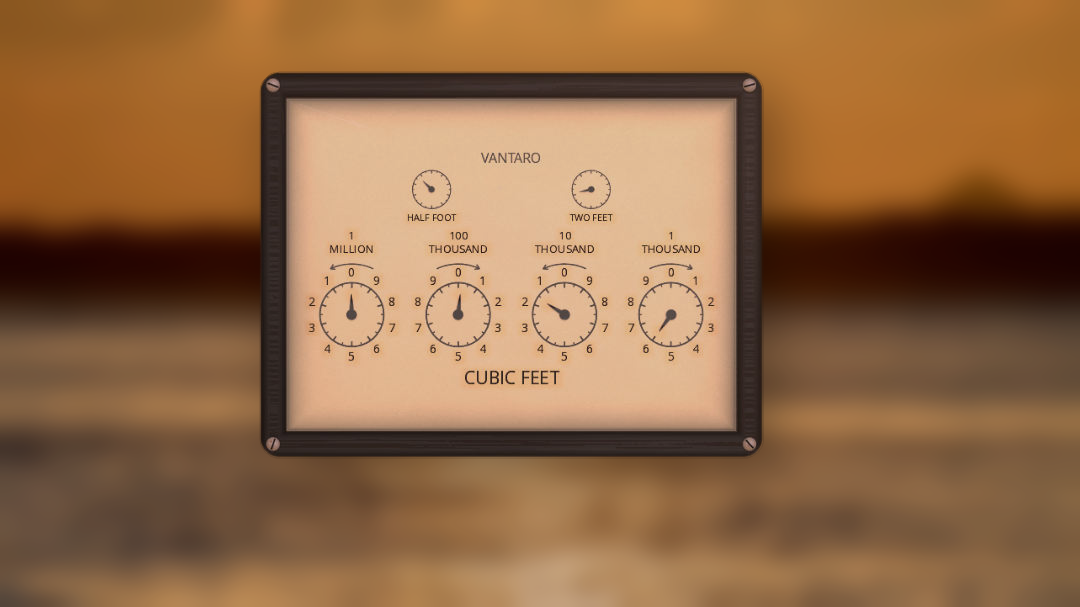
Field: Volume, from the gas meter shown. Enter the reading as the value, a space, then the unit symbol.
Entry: 1600 ft³
